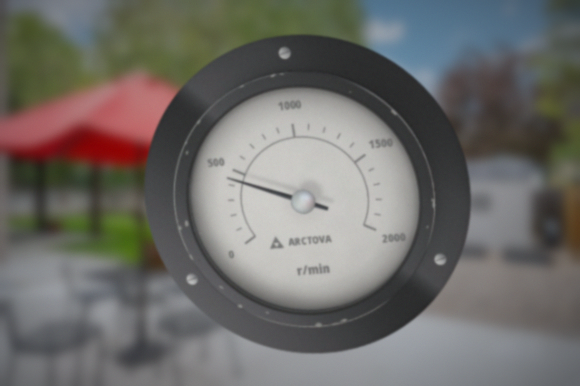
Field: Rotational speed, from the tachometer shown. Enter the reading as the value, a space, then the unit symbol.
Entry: 450 rpm
